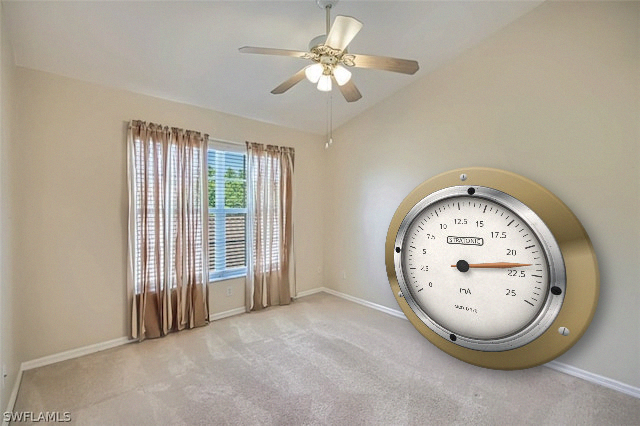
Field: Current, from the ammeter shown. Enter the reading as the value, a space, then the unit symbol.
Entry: 21.5 mA
